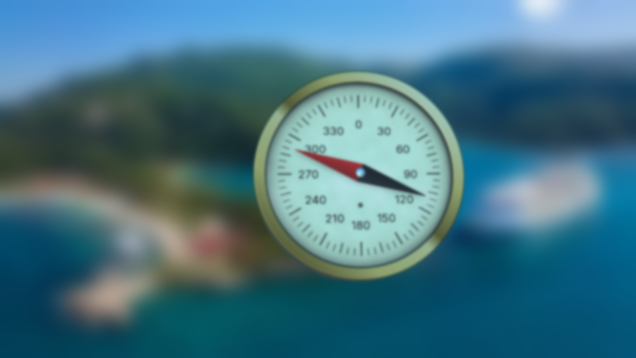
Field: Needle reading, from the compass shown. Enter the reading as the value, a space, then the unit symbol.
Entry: 290 °
